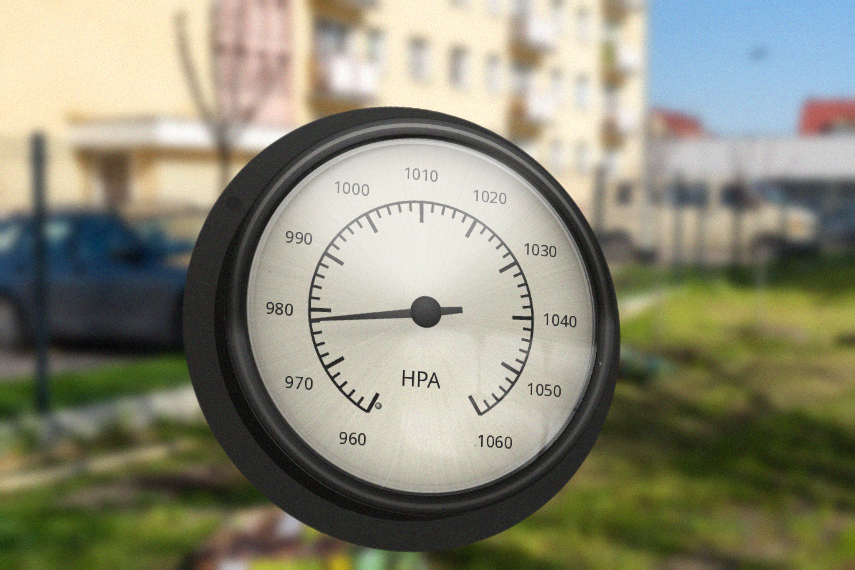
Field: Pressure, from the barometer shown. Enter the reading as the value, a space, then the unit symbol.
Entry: 978 hPa
